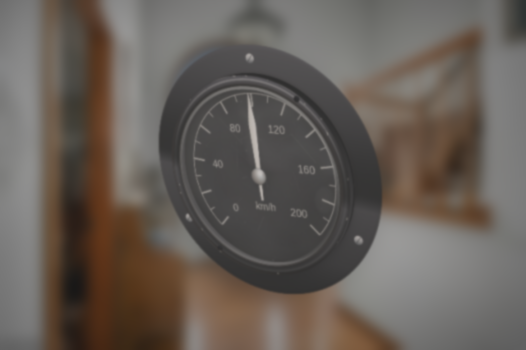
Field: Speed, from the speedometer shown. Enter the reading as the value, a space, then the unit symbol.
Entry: 100 km/h
